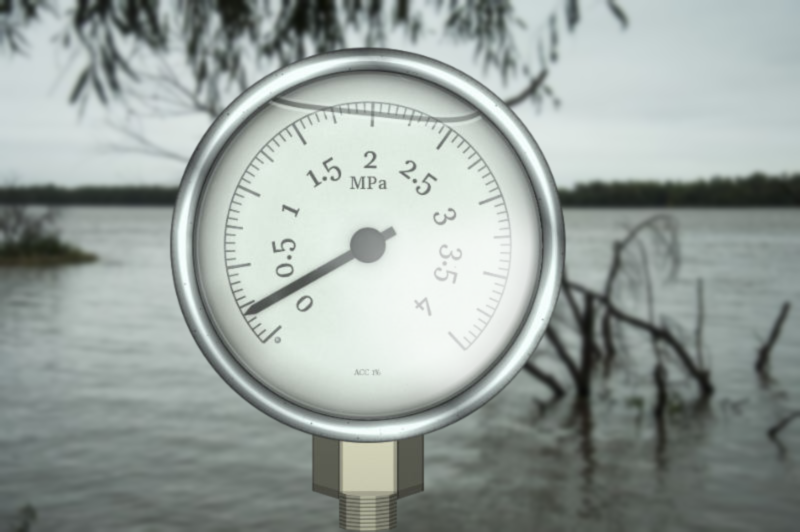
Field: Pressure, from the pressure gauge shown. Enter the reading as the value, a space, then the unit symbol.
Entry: 0.2 MPa
